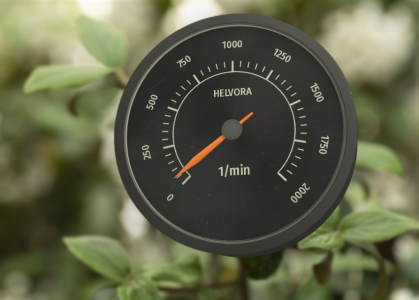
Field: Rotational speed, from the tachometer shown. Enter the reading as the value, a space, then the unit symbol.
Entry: 50 rpm
